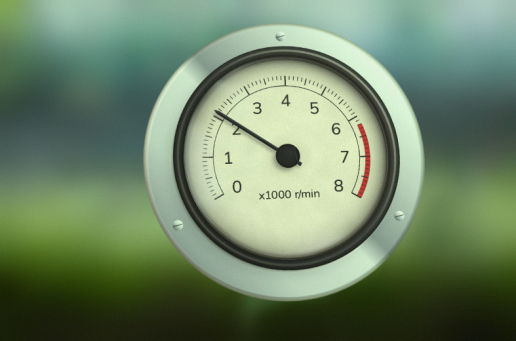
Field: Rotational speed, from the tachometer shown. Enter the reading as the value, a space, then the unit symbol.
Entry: 2100 rpm
